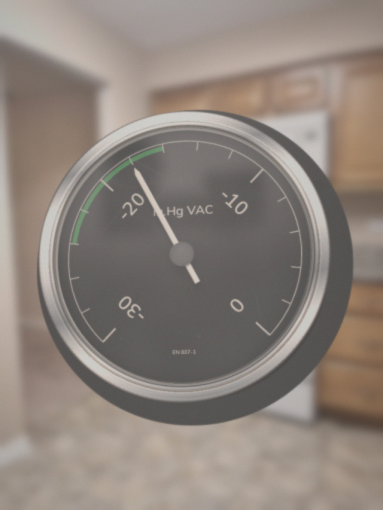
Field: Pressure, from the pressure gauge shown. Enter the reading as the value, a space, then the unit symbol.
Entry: -18 inHg
